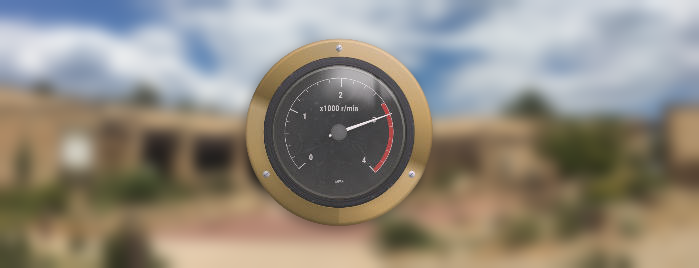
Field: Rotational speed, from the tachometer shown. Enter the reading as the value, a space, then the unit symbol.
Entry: 3000 rpm
